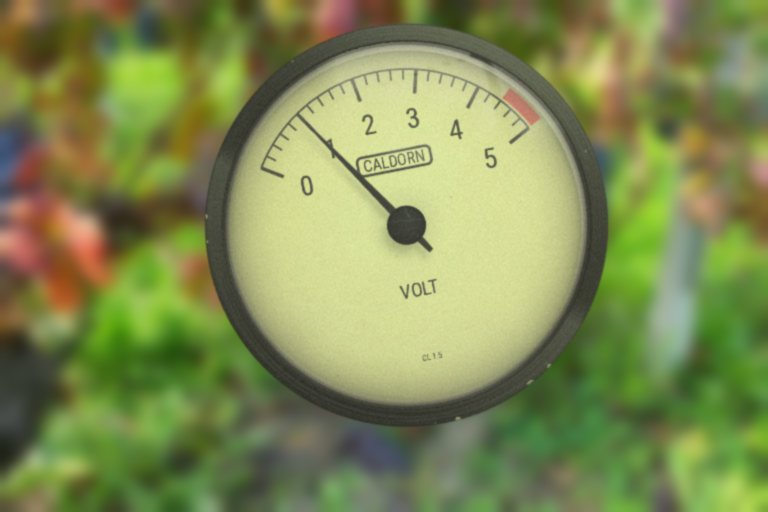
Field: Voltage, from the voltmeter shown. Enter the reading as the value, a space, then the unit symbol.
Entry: 1 V
